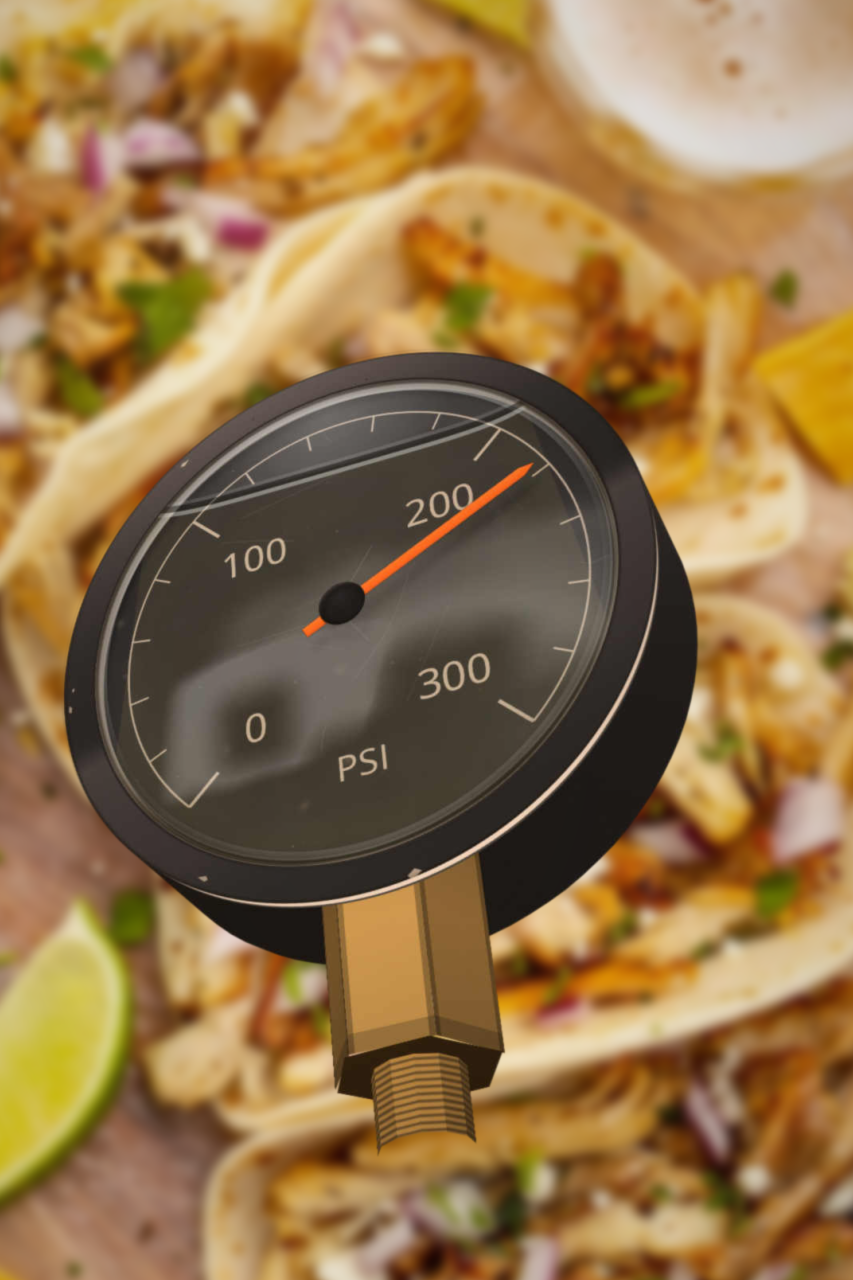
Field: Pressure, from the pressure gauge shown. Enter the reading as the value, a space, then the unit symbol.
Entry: 220 psi
